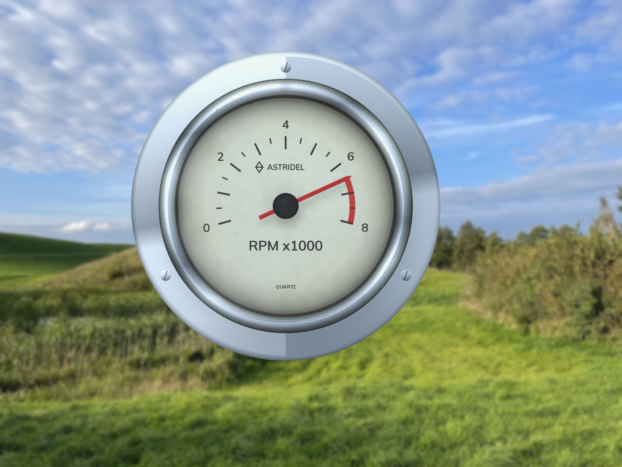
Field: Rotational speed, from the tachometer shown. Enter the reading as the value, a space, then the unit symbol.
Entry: 6500 rpm
